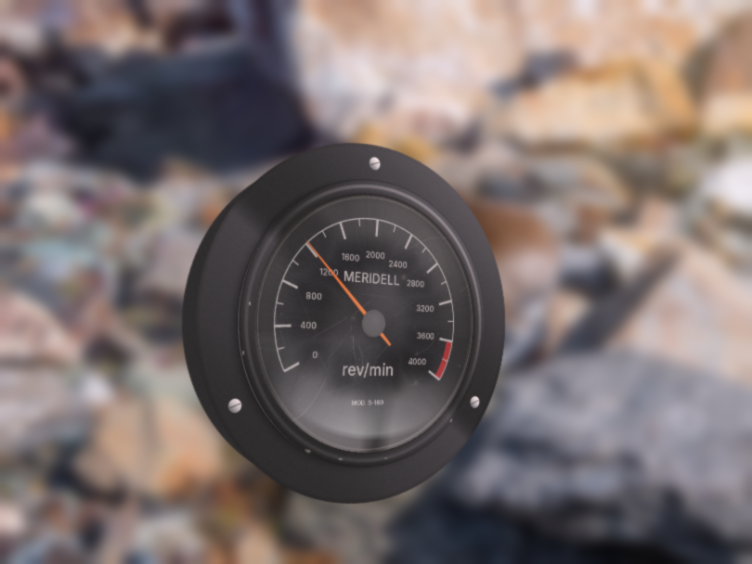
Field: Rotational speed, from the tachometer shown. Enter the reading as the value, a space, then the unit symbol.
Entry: 1200 rpm
